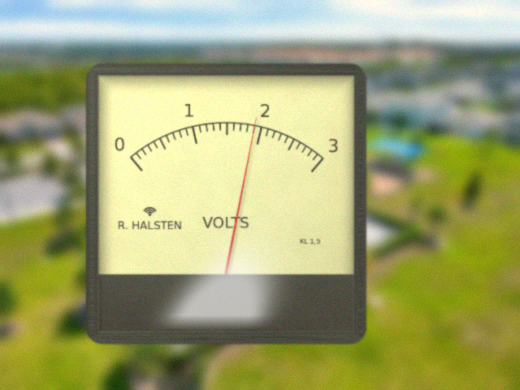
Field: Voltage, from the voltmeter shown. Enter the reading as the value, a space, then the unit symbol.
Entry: 1.9 V
